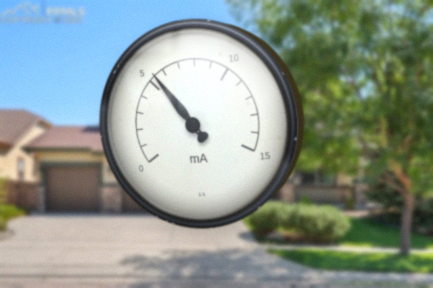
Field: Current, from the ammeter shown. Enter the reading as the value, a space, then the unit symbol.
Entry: 5.5 mA
